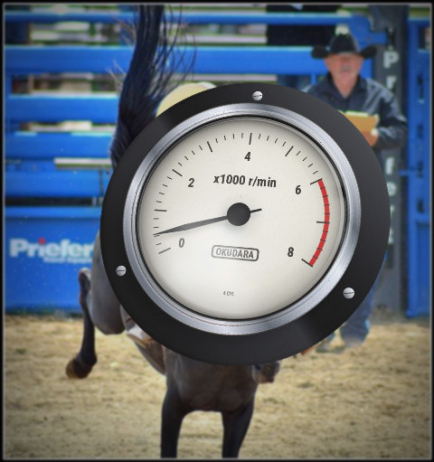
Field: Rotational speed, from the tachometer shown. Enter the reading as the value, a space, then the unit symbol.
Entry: 400 rpm
